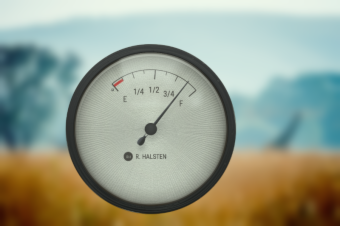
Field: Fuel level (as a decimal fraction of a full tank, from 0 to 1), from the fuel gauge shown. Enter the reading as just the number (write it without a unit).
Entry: 0.875
